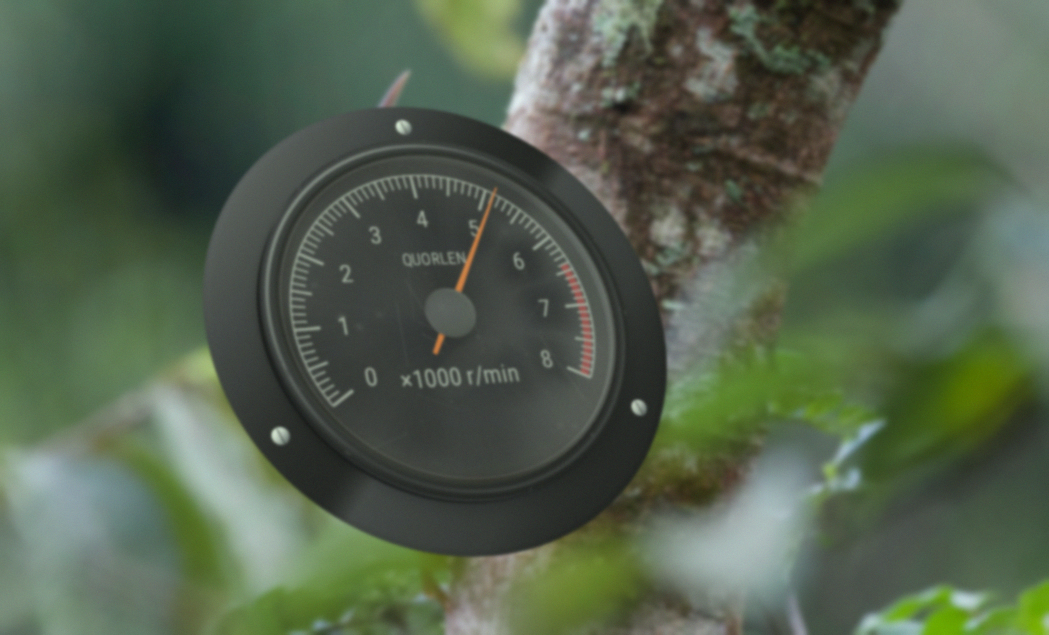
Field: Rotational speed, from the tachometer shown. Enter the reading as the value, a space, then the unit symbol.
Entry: 5100 rpm
